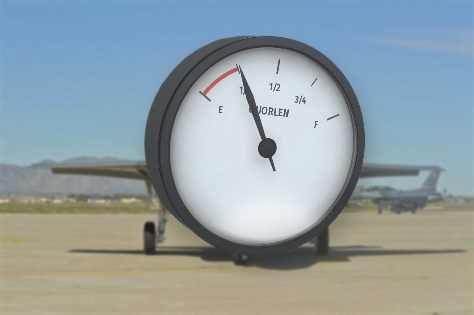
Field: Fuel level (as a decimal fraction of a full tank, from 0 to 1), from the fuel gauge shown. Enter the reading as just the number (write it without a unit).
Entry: 0.25
